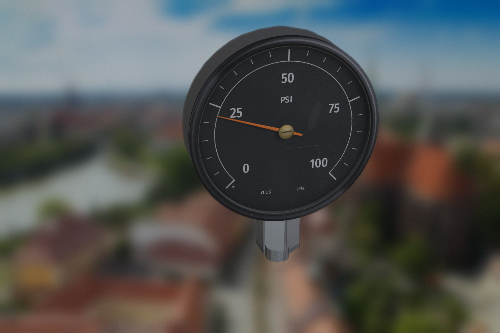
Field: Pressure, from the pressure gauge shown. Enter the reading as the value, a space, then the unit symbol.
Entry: 22.5 psi
